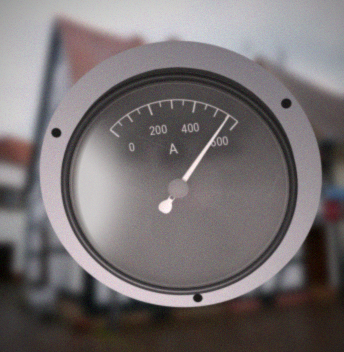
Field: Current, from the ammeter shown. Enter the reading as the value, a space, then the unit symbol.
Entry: 550 A
